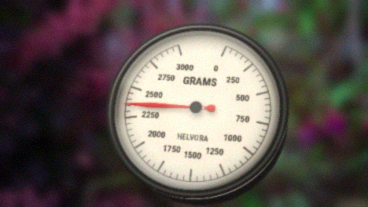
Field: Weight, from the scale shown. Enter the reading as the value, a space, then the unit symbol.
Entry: 2350 g
